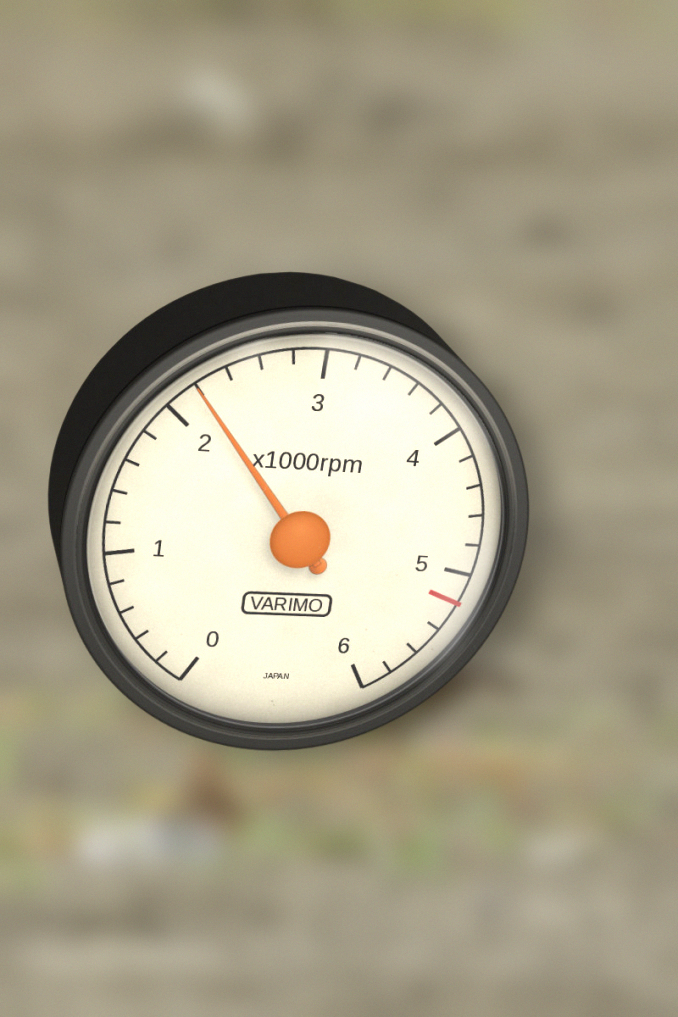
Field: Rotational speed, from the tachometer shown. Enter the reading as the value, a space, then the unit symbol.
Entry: 2200 rpm
